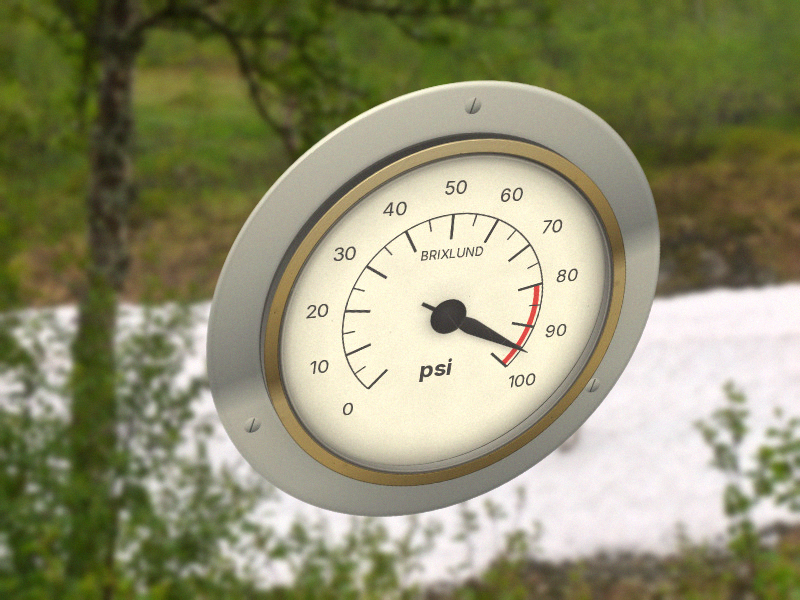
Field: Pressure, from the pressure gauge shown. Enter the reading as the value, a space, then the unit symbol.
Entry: 95 psi
